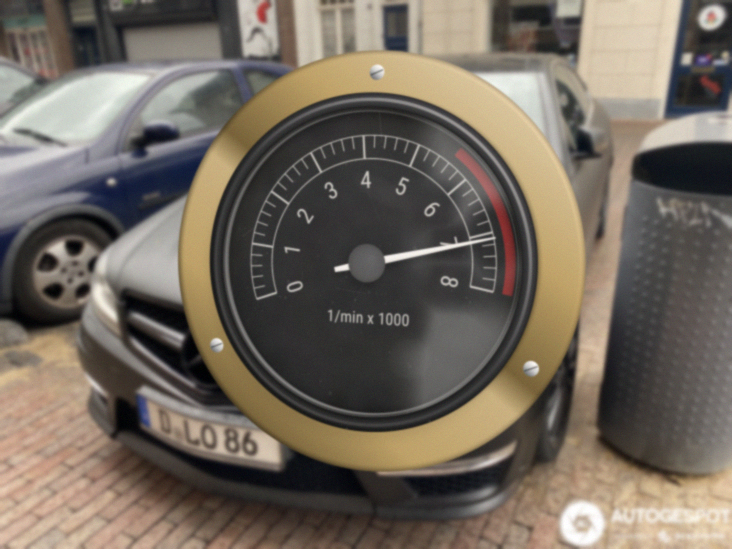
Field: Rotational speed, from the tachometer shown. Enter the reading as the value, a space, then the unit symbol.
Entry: 7100 rpm
